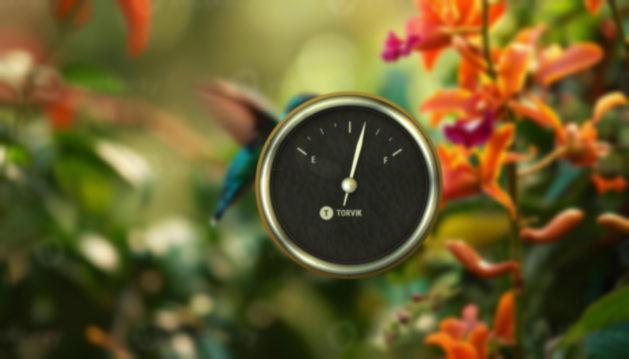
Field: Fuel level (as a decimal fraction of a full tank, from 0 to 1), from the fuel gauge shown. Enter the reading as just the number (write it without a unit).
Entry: 0.625
